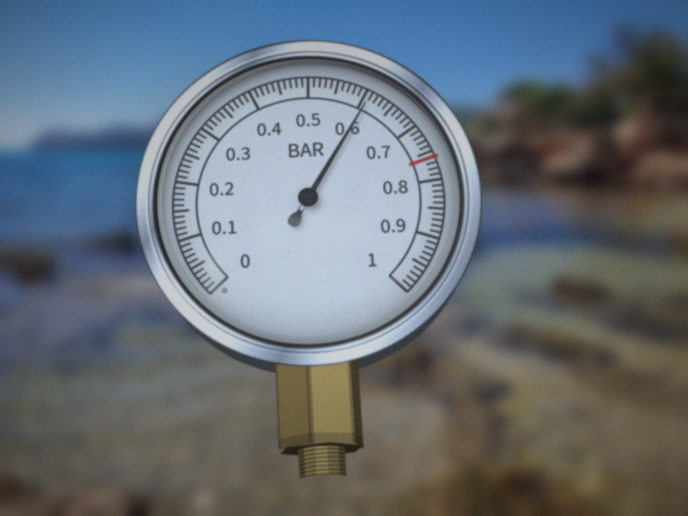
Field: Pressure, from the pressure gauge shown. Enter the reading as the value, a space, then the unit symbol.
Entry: 0.61 bar
